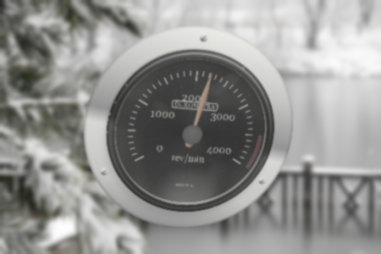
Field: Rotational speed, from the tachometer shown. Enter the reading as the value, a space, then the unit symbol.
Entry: 2200 rpm
